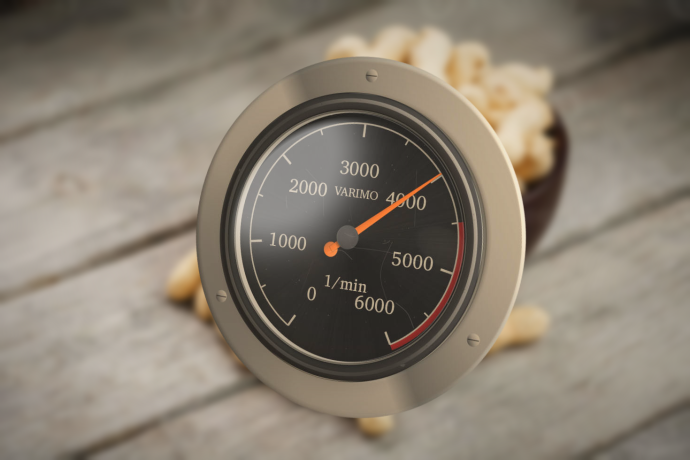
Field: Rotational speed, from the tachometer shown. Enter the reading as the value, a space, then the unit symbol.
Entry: 4000 rpm
